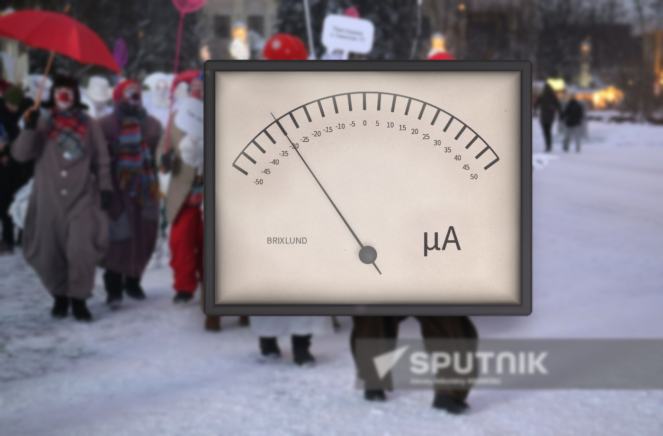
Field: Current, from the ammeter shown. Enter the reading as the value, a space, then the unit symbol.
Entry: -30 µA
